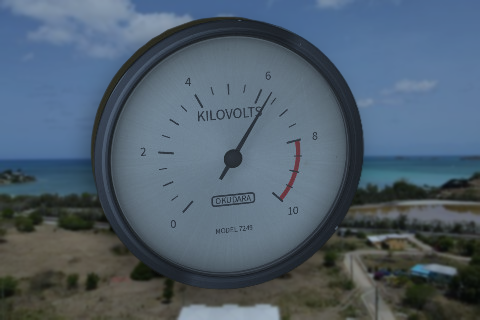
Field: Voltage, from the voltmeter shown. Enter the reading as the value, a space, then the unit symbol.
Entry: 6.25 kV
